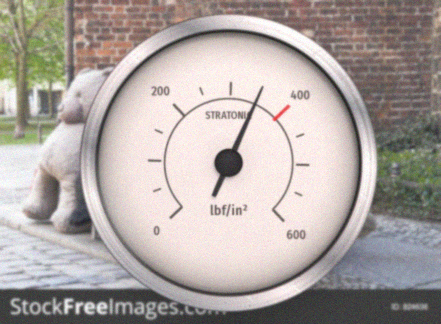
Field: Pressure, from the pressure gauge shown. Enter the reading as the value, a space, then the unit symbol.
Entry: 350 psi
